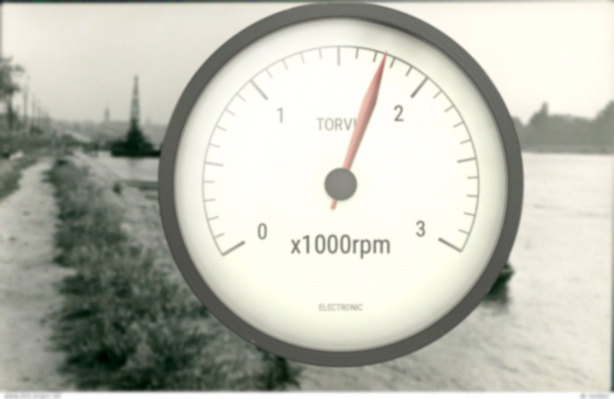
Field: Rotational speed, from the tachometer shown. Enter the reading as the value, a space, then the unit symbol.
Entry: 1750 rpm
